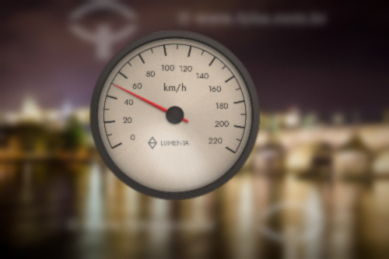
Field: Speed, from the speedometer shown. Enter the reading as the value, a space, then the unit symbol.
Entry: 50 km/h
